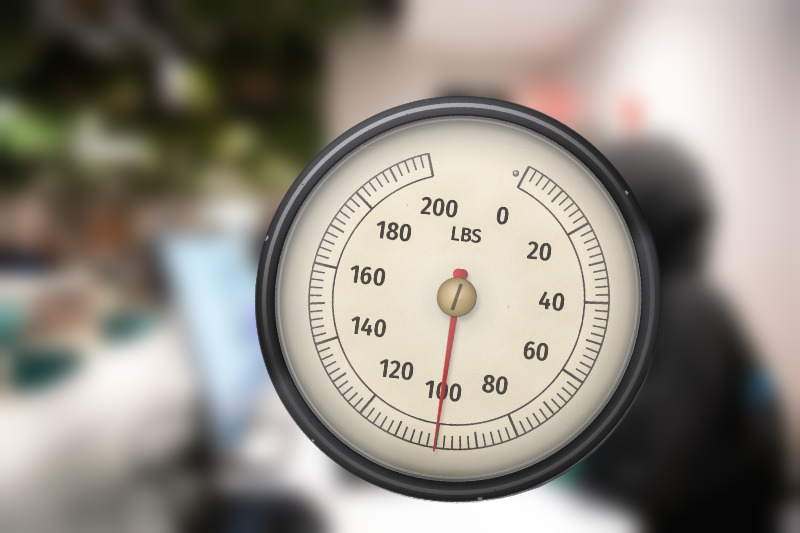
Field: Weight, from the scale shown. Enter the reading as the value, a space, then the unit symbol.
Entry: 100 lb
